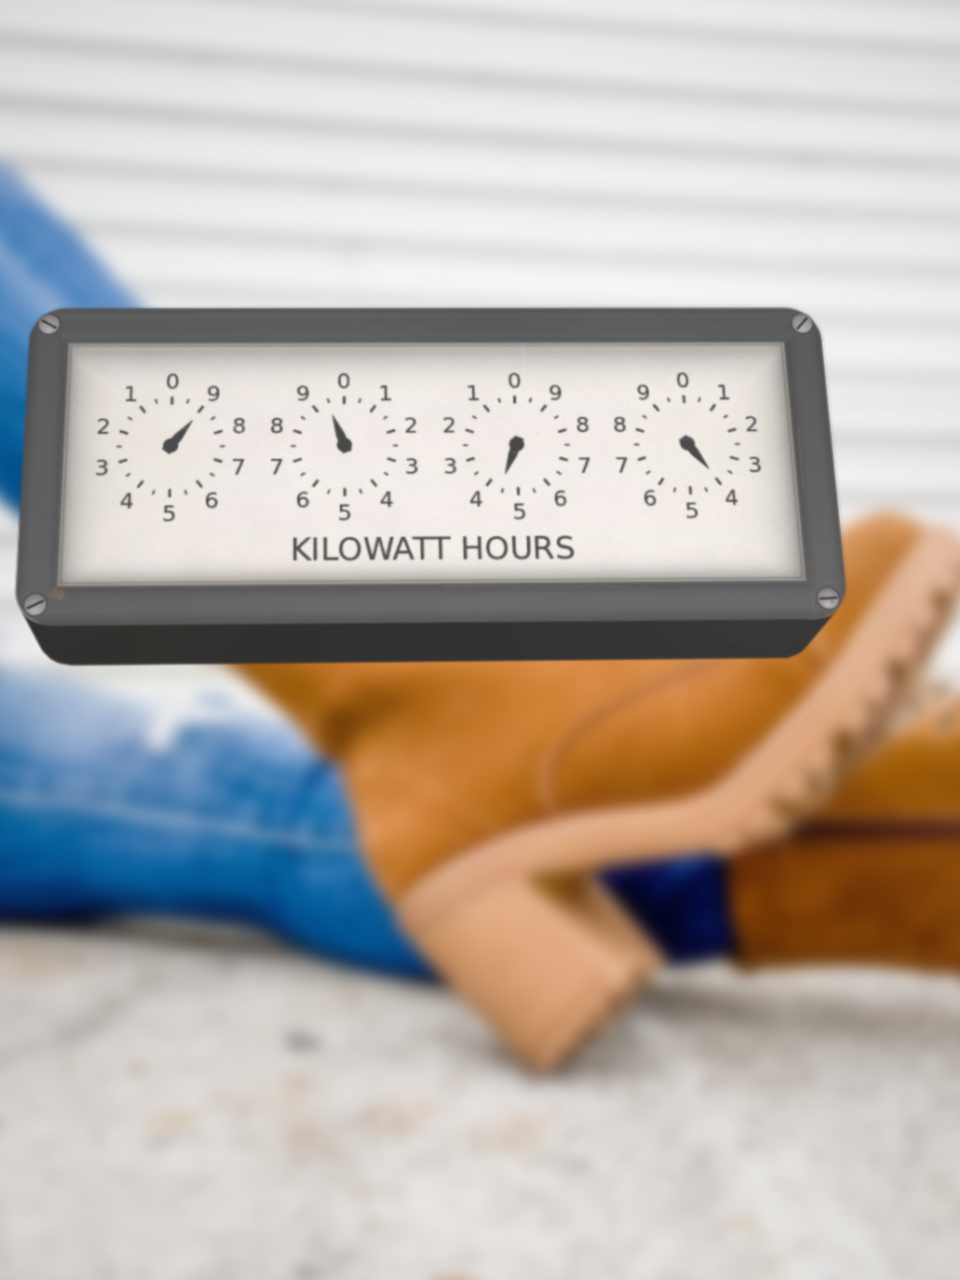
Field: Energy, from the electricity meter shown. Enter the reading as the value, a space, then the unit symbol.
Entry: 8944 kWh
